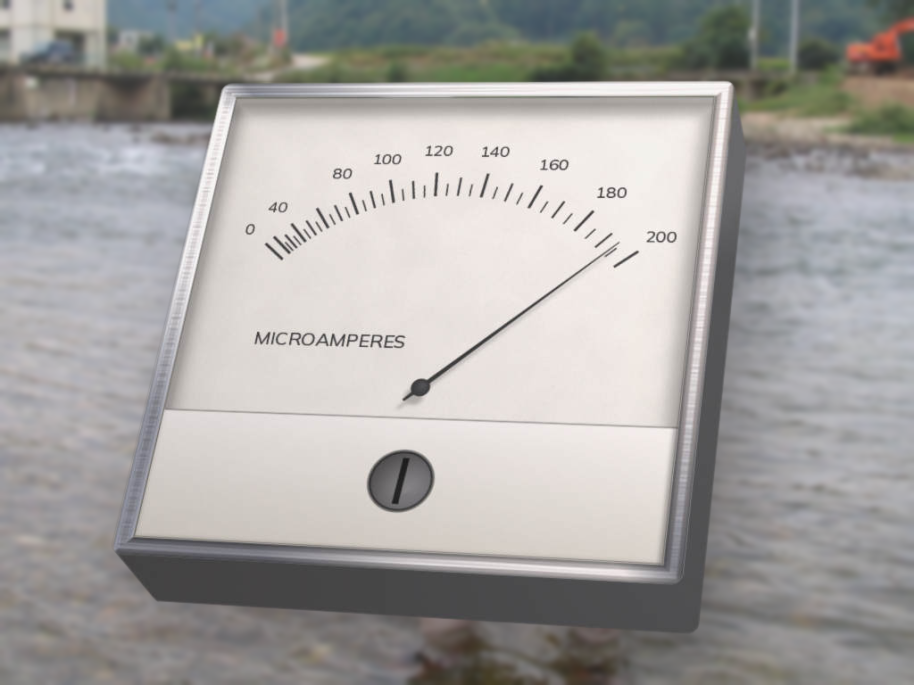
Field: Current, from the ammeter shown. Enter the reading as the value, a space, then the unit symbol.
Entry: 195 µA
